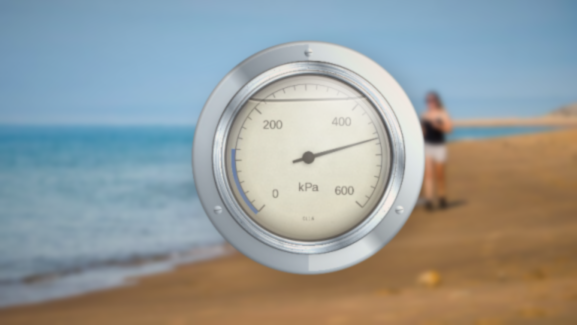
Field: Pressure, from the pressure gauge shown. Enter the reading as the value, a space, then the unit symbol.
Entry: 470 kPa
